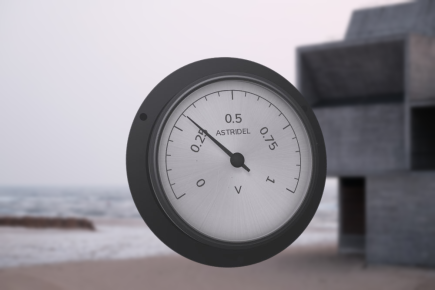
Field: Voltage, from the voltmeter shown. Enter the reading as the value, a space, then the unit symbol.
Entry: 0.3 V
